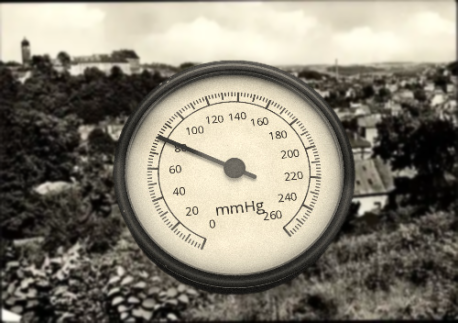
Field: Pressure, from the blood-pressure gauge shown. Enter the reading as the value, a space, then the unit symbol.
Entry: 80 mmHg
